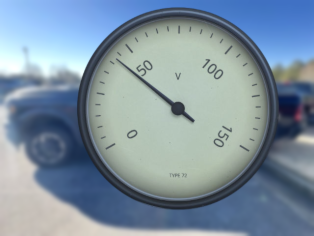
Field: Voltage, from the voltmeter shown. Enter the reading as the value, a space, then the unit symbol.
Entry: 42.5 V
